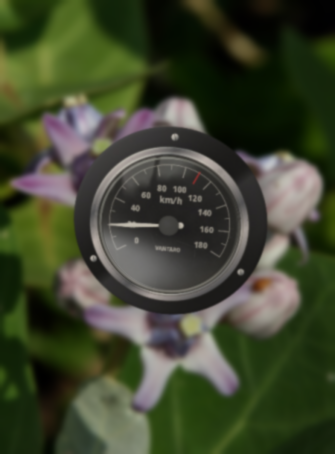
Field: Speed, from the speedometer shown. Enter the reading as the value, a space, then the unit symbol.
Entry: 20 km/h
